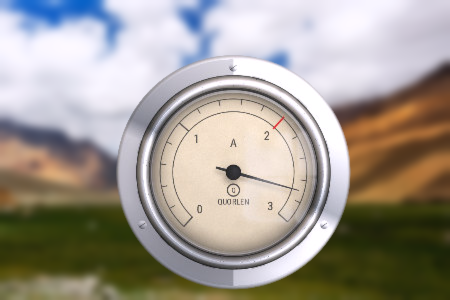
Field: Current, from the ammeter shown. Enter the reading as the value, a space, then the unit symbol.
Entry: 2.7 A
